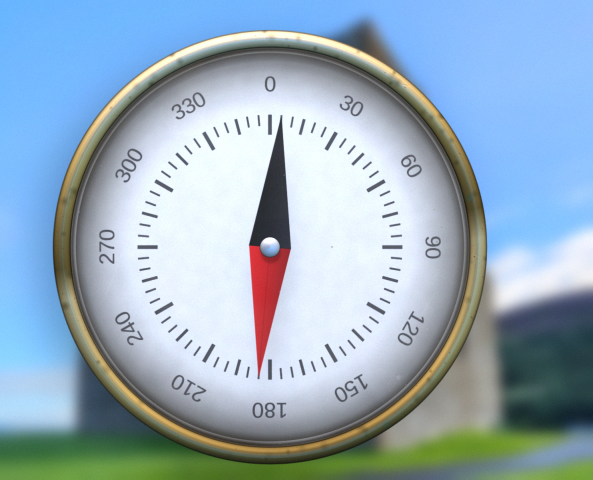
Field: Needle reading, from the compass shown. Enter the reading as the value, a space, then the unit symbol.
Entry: 185 °
